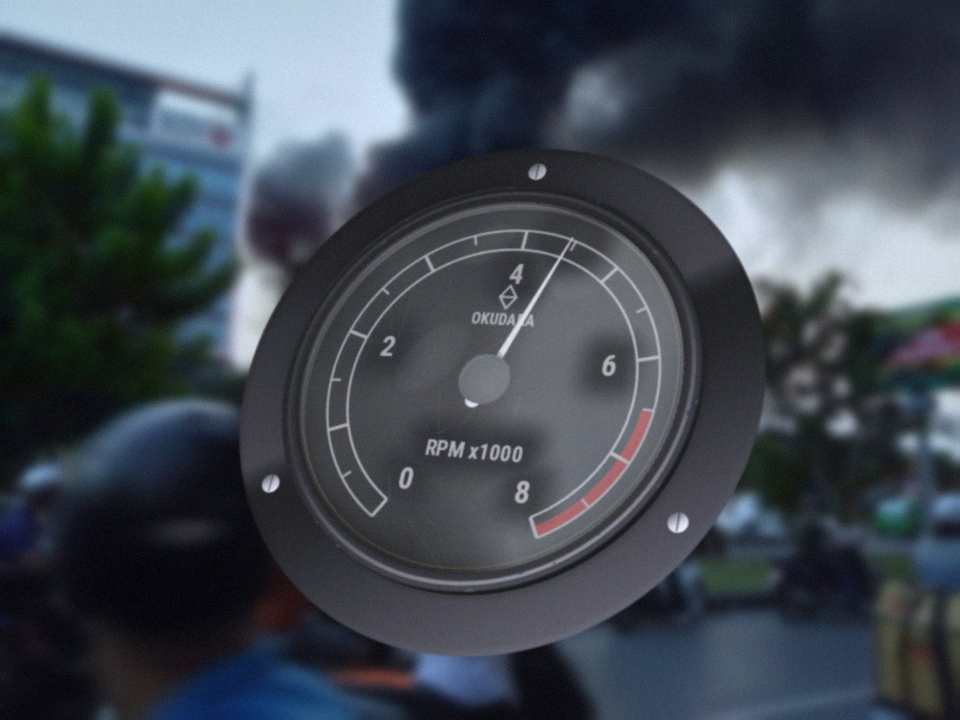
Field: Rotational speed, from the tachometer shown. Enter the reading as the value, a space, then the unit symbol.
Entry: 4500 rpm
